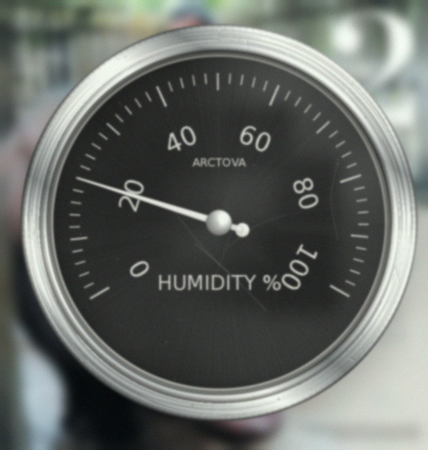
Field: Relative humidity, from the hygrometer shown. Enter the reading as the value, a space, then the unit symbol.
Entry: 20 %
